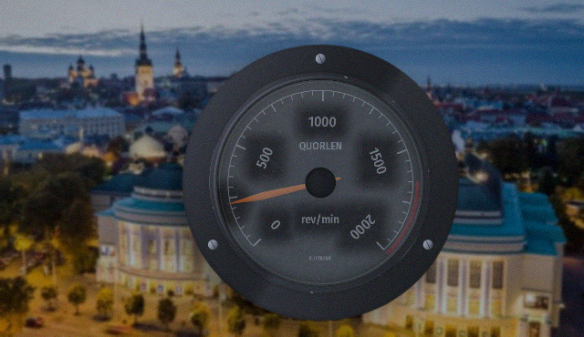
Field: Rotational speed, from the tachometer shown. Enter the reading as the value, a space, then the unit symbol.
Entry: 225 rpm
